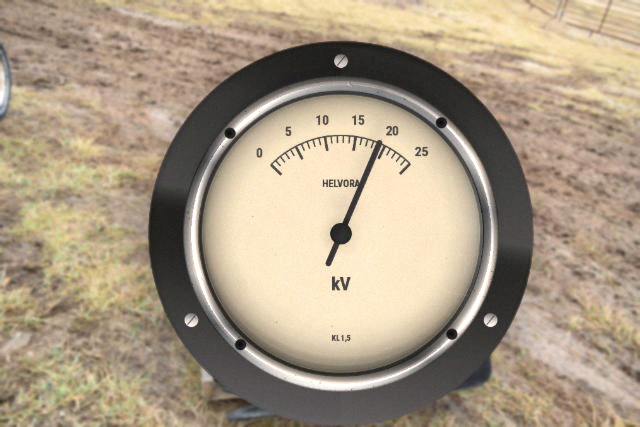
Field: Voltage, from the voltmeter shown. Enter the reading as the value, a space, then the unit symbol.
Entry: 19 kV
